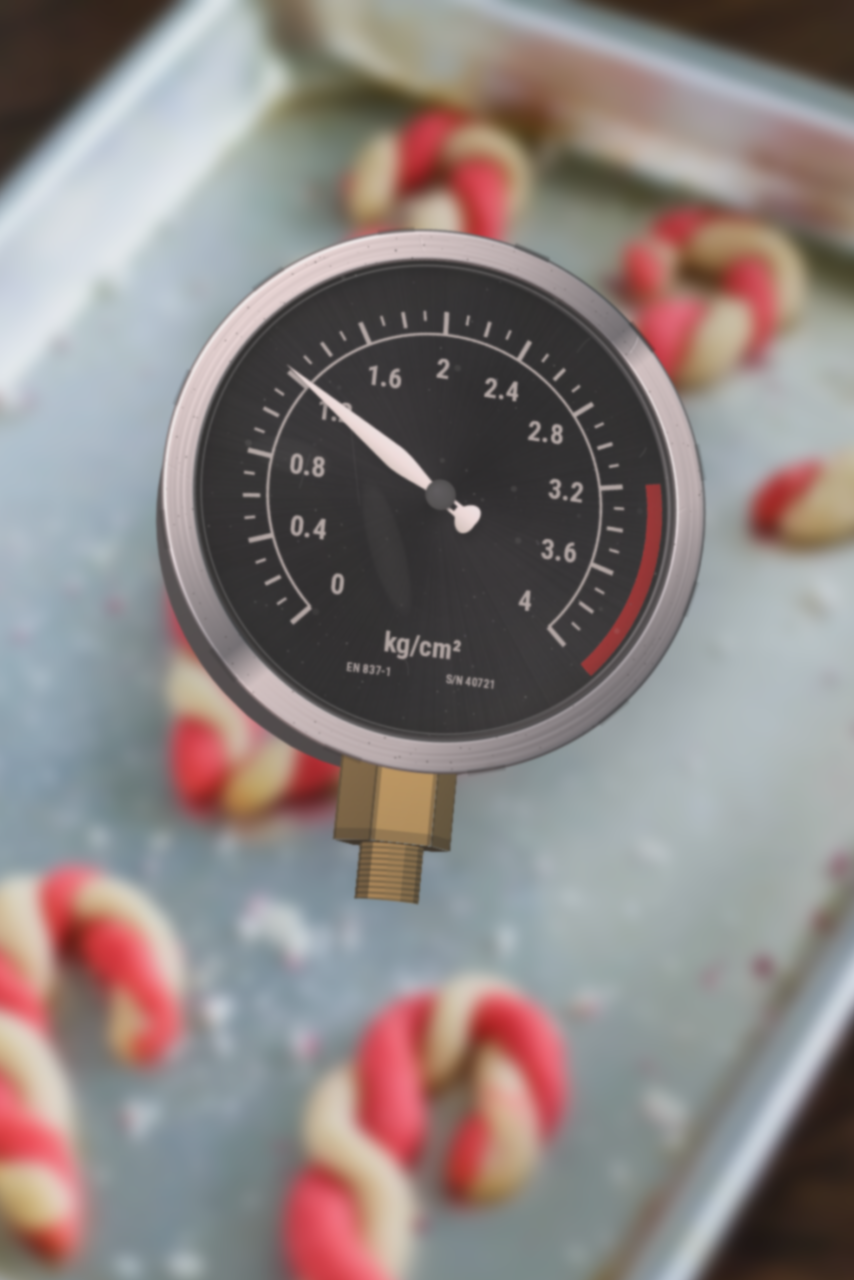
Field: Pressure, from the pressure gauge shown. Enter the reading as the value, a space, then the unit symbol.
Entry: 1.2 kg/cm²
